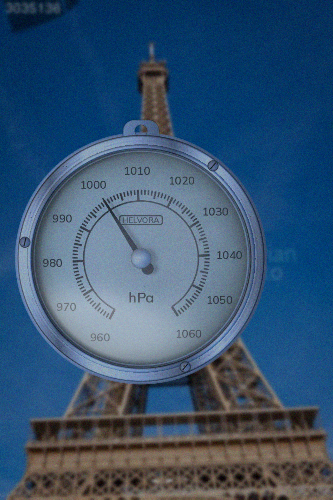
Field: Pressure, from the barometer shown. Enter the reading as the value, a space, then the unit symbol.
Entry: 1000 hPa
